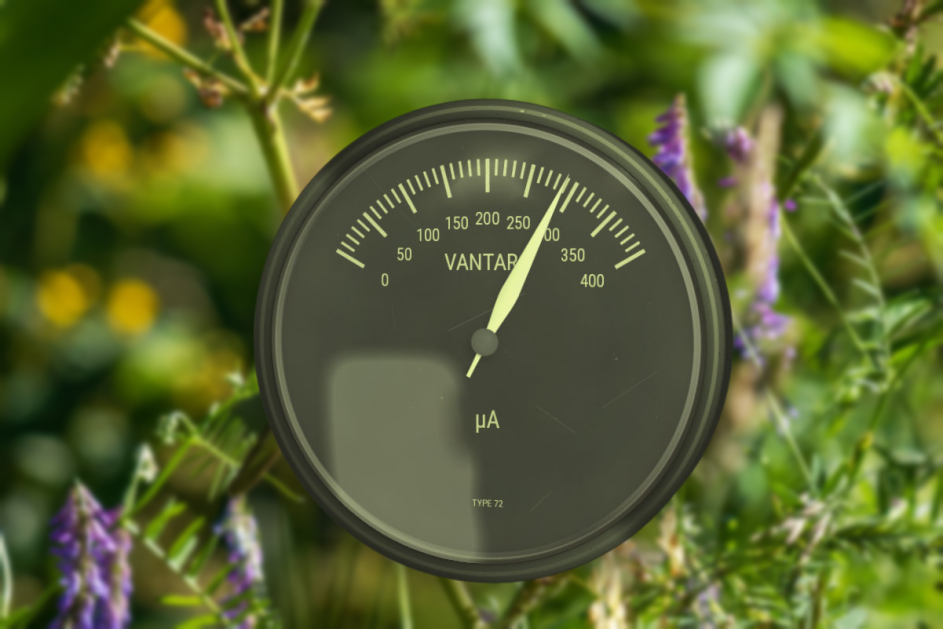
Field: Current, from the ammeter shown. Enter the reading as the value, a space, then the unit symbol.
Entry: 290 µA
